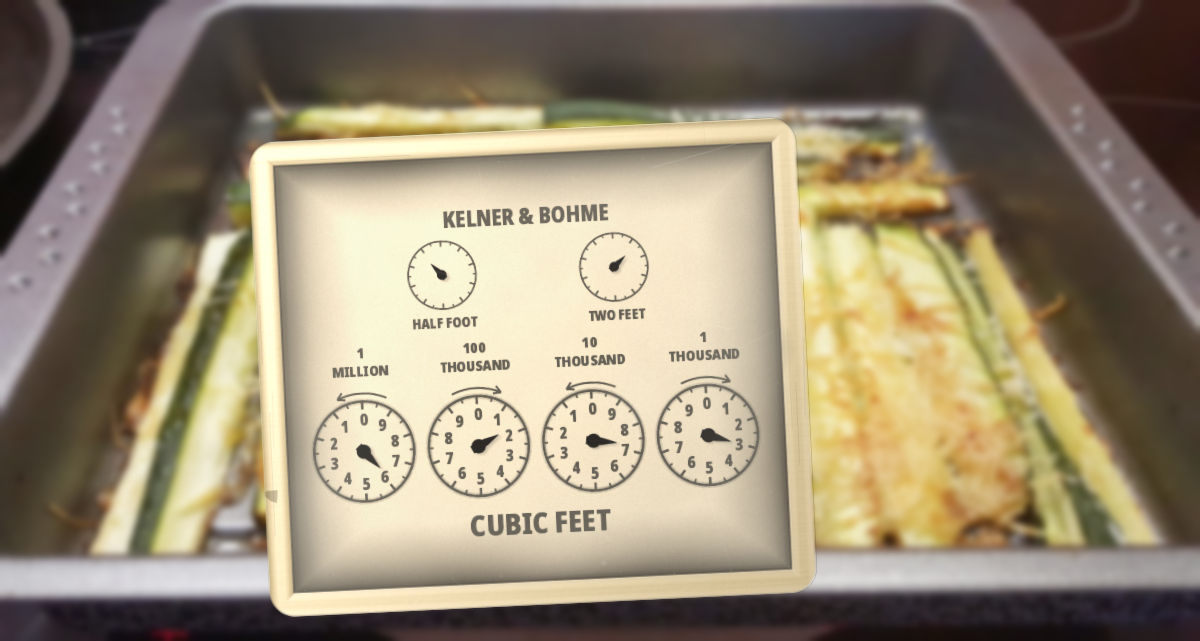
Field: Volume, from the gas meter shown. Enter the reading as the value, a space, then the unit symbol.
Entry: 617300 ft³
